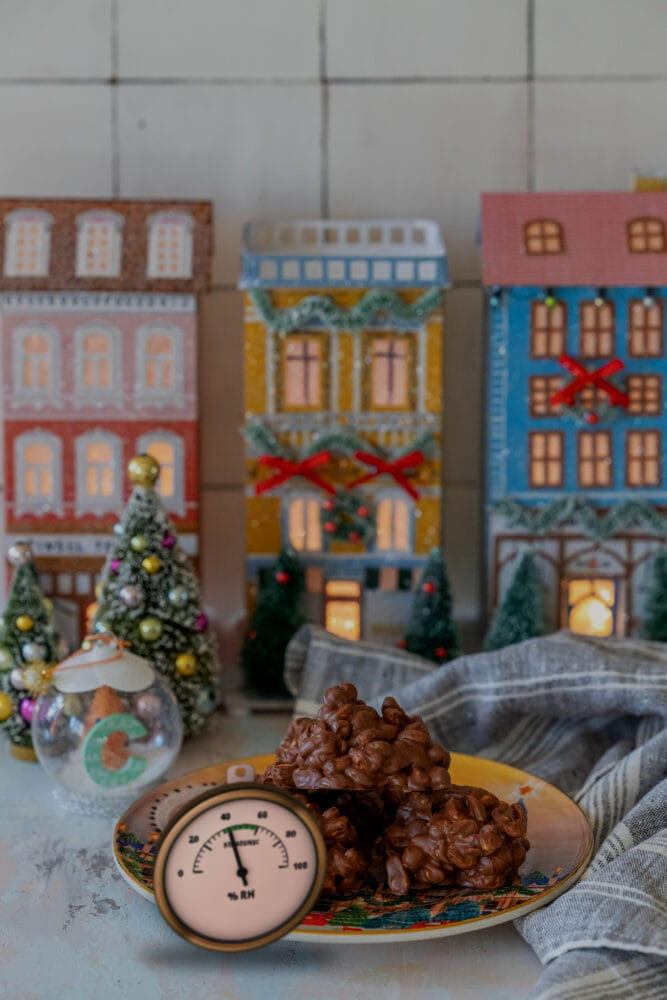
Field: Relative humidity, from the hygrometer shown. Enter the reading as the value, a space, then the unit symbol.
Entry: 40 %
